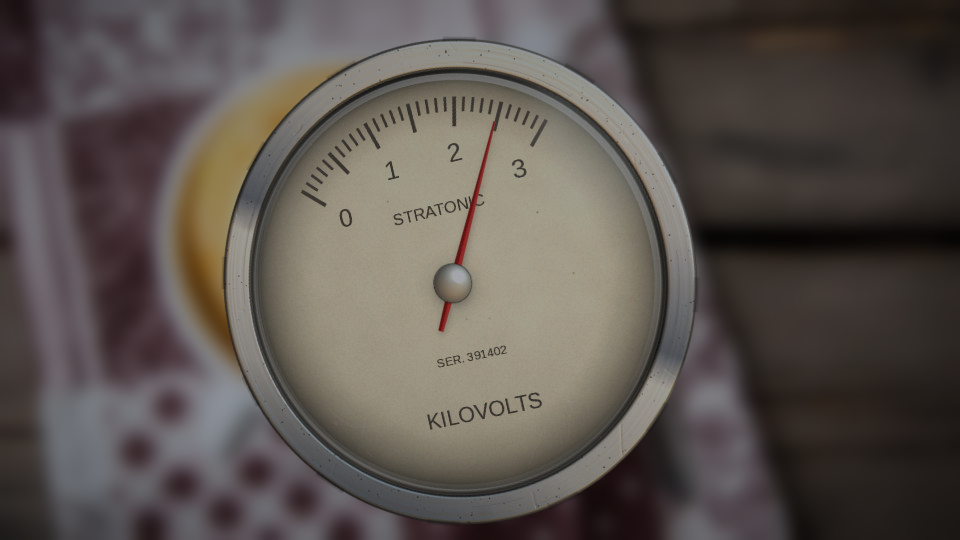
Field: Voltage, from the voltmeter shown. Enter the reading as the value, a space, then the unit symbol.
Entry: 2.5 kV
